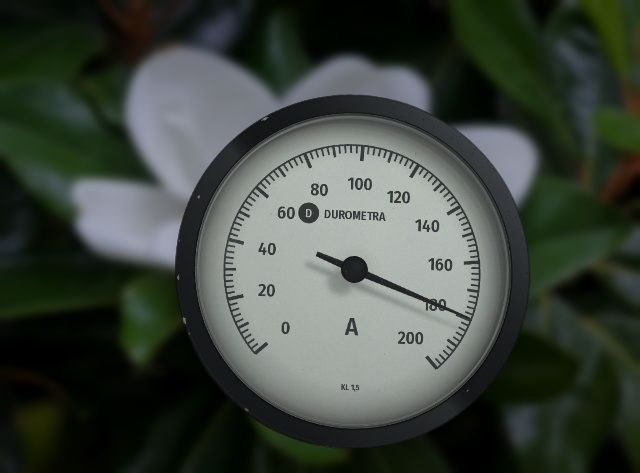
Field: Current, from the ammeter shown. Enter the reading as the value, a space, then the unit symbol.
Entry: 180 A
